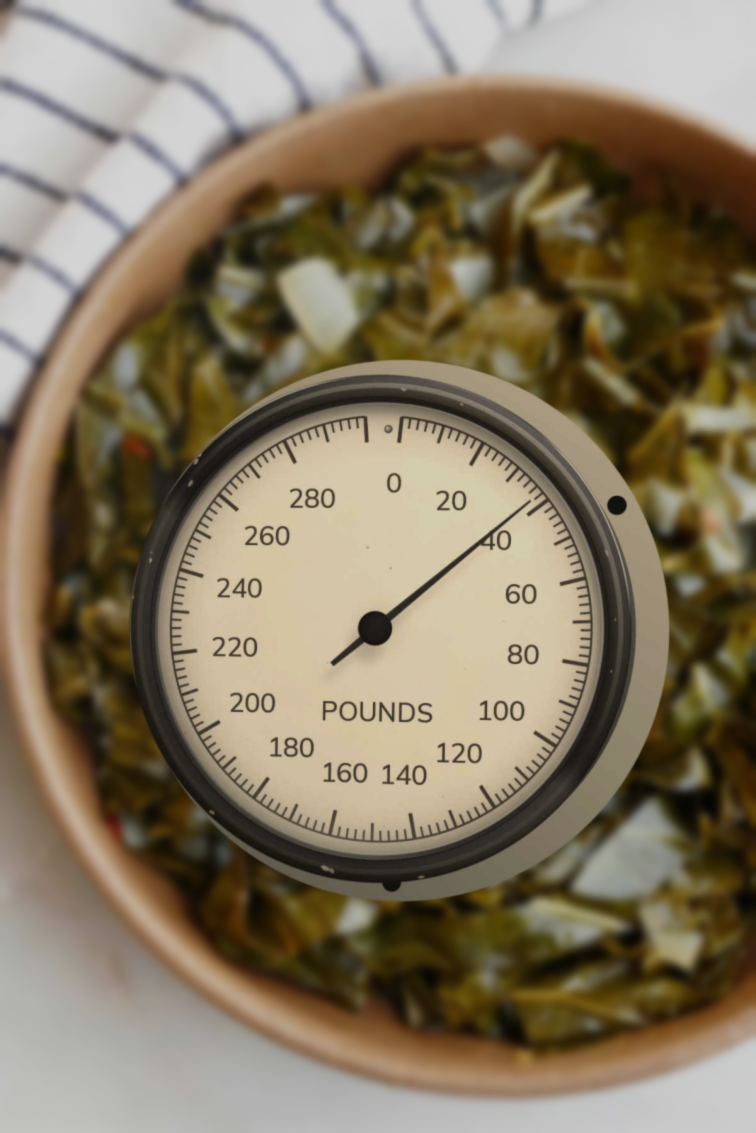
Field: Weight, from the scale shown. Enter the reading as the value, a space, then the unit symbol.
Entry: 38 lb
